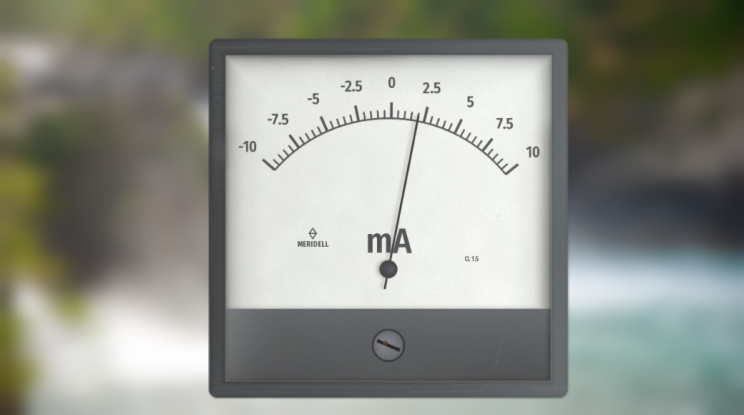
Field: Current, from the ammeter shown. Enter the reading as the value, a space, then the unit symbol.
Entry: 2 mA
